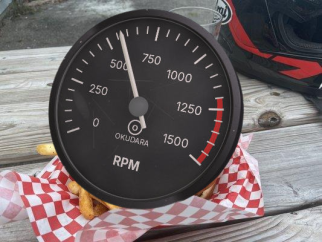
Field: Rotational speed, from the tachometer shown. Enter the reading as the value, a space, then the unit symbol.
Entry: 575 rpm
